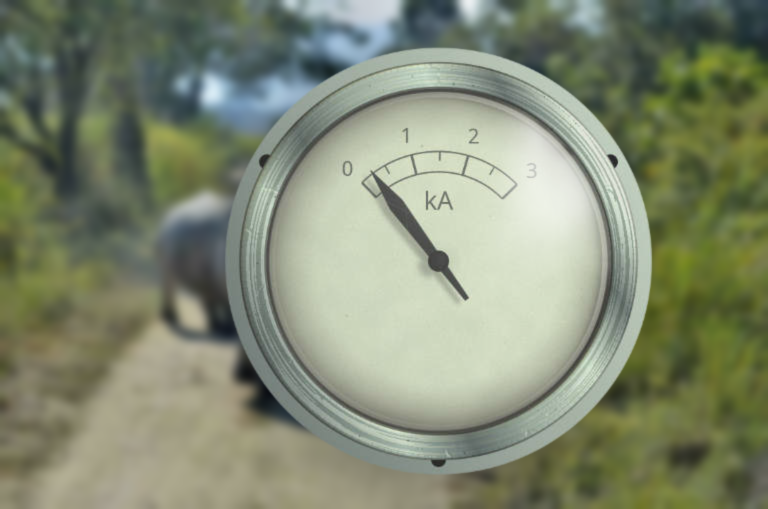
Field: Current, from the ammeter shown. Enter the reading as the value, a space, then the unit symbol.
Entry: 0.25 kA
